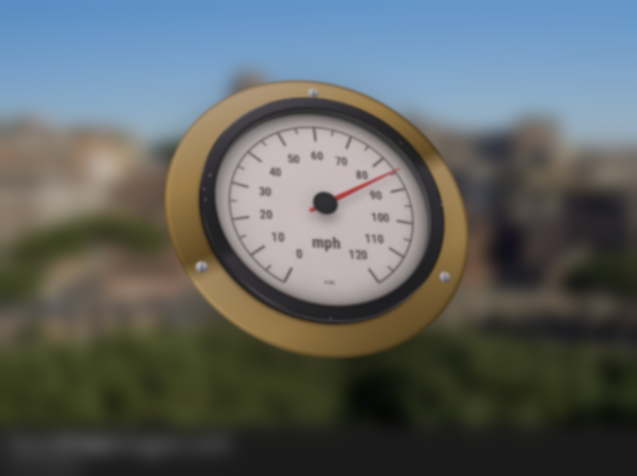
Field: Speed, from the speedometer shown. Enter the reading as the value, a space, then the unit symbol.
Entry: 85 mph
